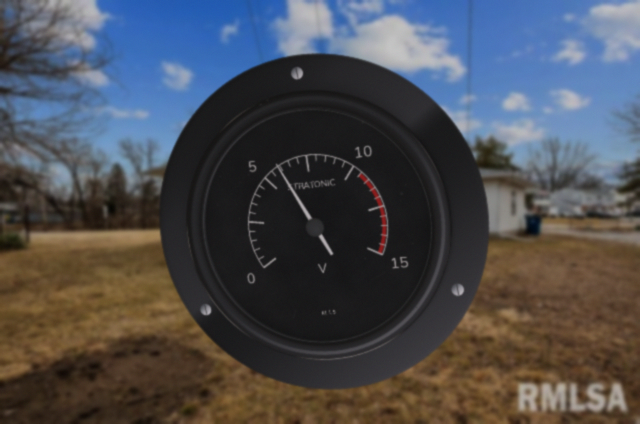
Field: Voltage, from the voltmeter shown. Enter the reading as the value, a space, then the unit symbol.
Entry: 6 V
